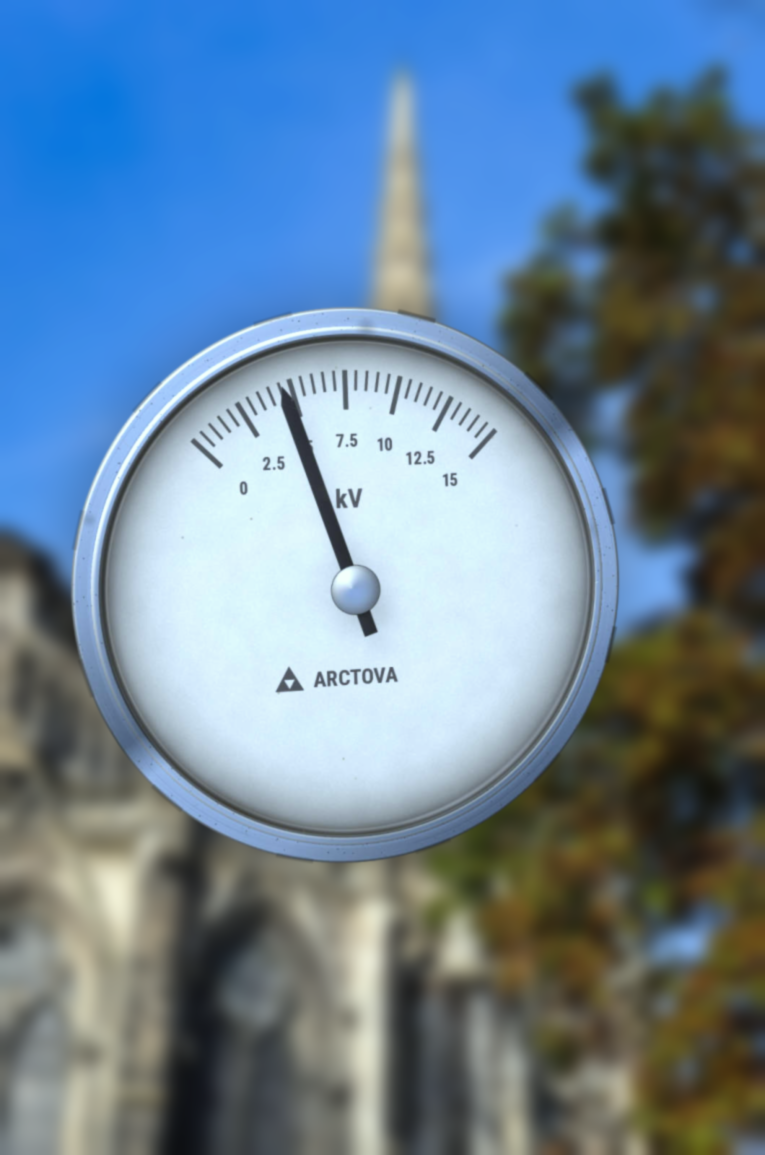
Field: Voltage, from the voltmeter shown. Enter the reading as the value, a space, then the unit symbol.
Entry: 4.5 kV
